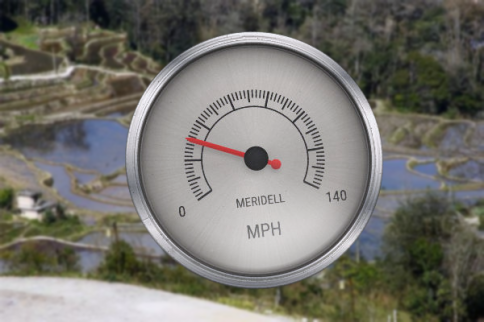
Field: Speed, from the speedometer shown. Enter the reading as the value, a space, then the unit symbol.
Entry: 30 mph
